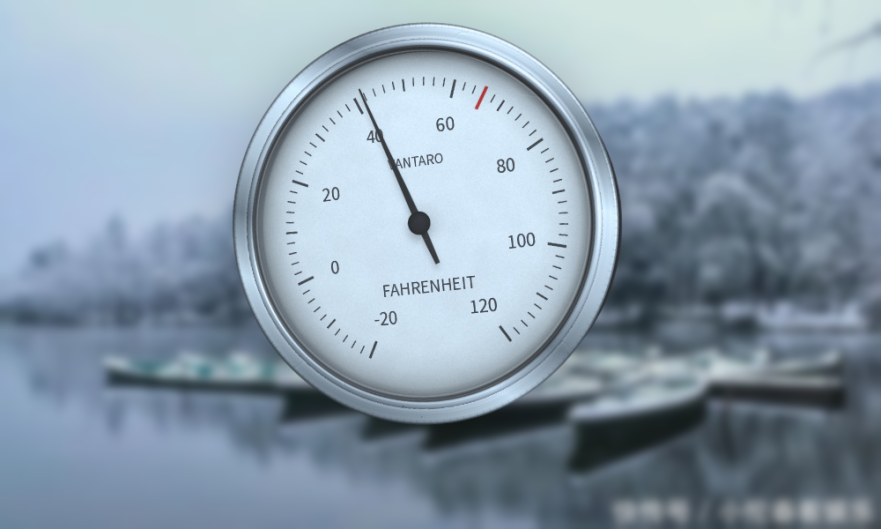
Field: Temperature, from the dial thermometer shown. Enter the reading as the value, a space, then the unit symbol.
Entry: 42 °F
